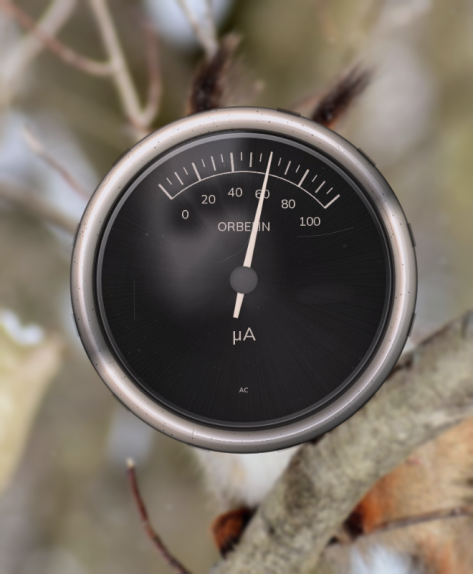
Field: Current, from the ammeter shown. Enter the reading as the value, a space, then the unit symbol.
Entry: 60 µA
